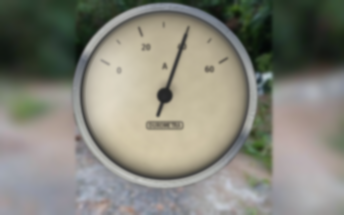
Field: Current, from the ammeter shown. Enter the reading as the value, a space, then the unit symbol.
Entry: 40 A
